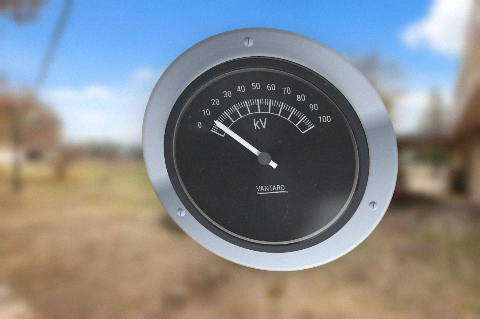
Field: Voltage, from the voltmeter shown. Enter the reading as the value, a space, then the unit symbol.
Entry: 10 kV
